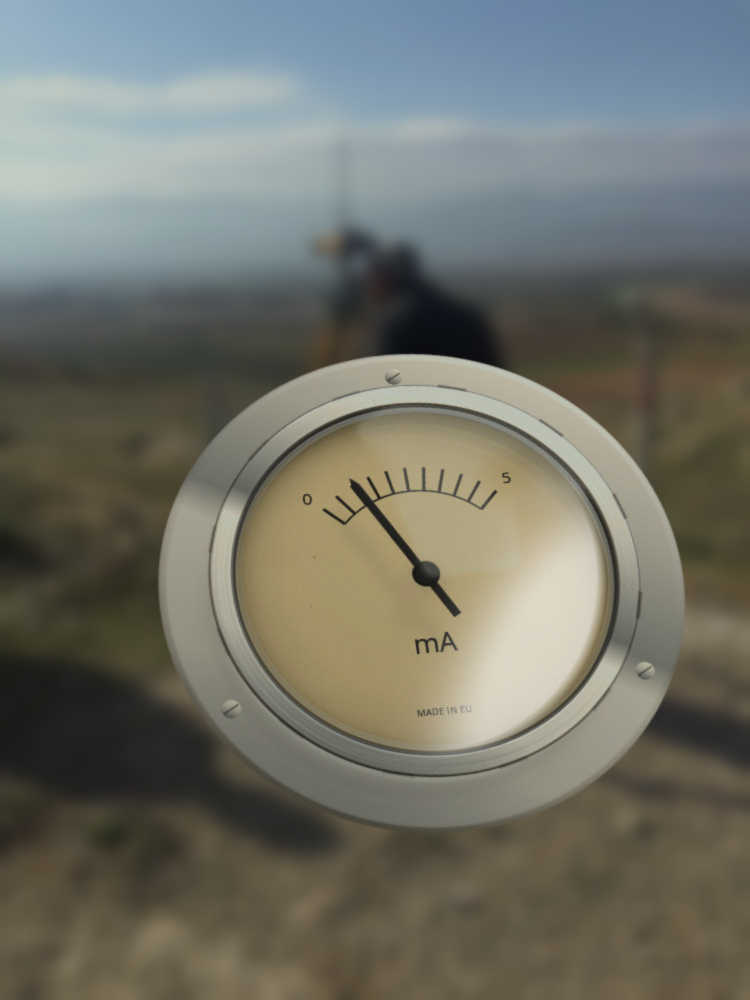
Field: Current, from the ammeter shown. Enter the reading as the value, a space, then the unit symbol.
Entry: 1 mA
